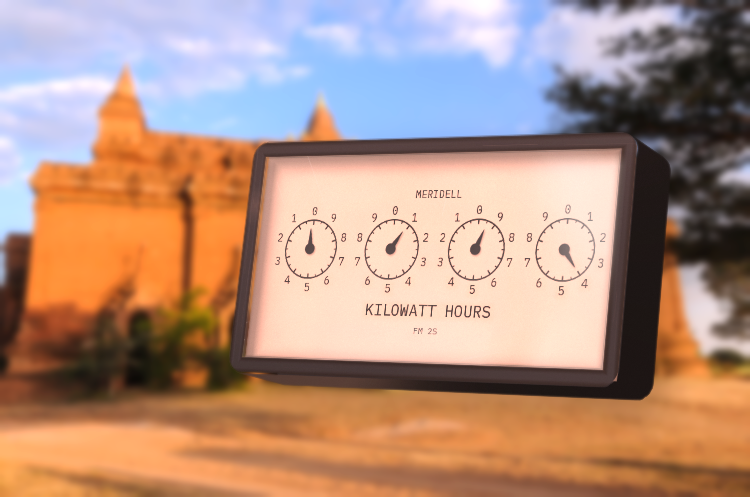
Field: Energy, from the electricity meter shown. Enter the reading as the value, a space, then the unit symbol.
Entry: 94 kWh
